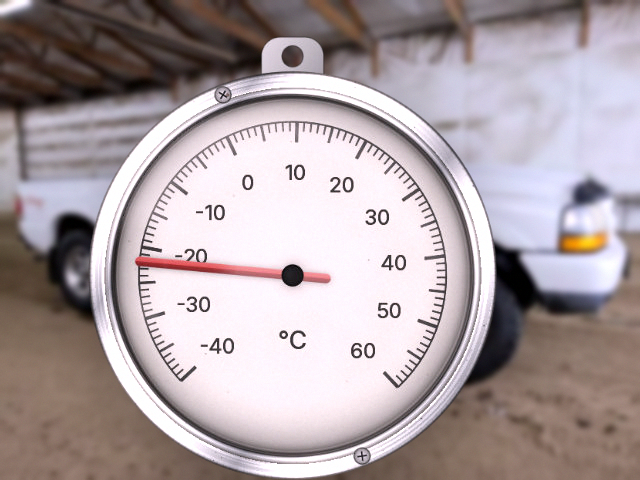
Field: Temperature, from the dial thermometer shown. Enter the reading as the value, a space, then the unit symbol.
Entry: -22 °C
